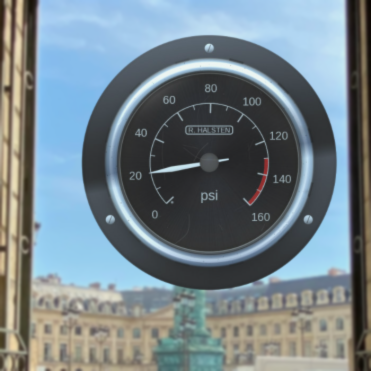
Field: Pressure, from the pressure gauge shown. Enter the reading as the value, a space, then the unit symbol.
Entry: 20 psi
